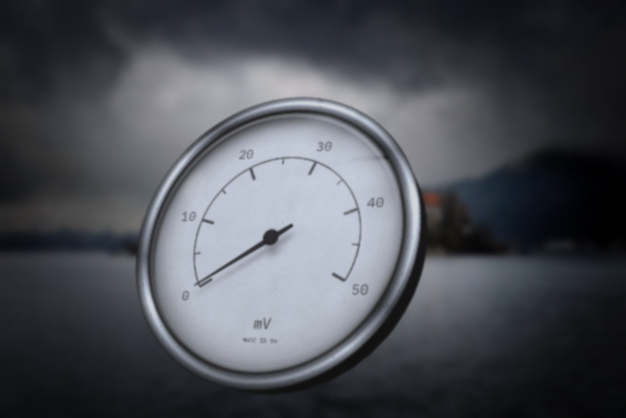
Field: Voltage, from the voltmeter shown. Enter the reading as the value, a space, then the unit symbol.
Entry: 0 mV
